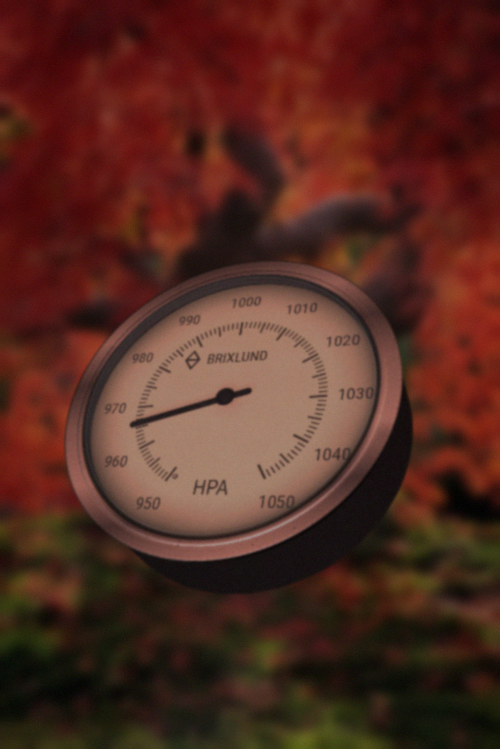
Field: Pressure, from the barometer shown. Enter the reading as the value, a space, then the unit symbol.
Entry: 965 hPa
